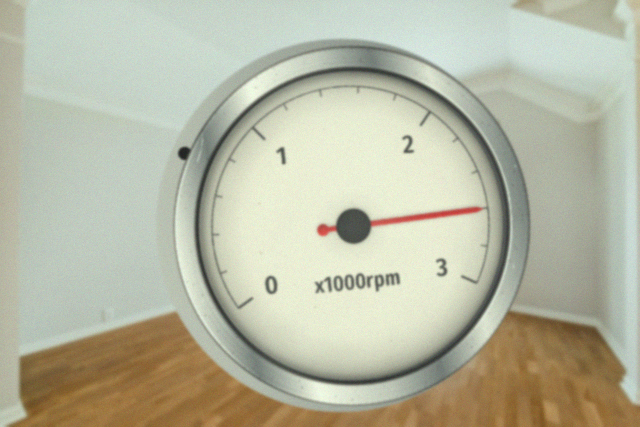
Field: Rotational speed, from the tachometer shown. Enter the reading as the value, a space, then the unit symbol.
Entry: 2600 rpm
